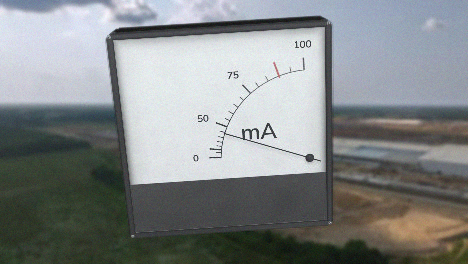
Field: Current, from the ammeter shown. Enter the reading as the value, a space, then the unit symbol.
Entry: 45 mA
